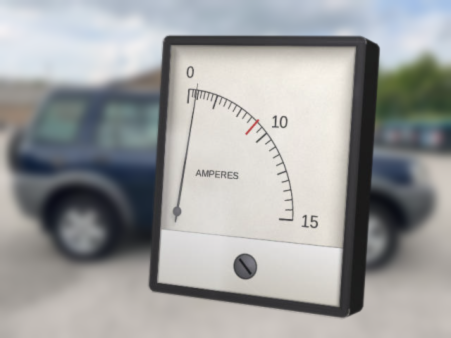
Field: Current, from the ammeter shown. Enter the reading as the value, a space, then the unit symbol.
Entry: 2.5 A
